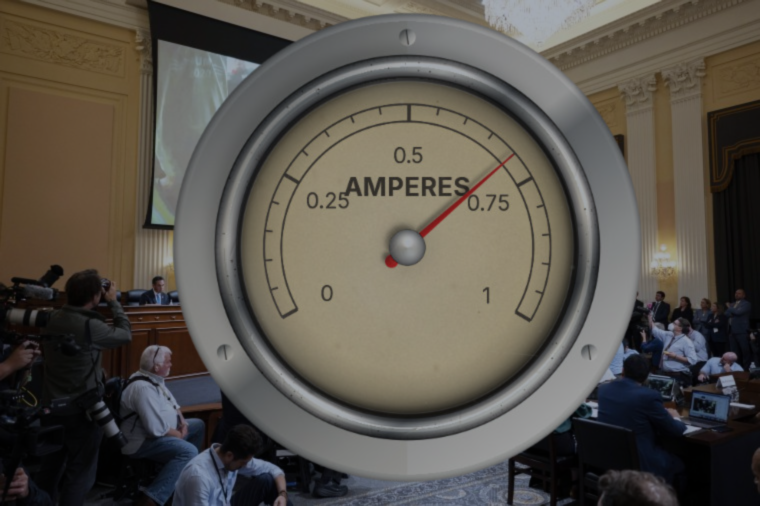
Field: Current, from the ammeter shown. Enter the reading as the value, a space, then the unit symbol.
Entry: 0.7 A
